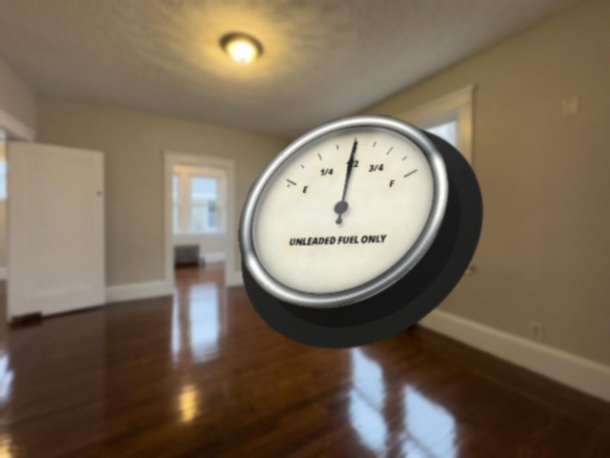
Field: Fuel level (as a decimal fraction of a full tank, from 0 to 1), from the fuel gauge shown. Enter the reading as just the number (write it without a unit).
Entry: 0.5
